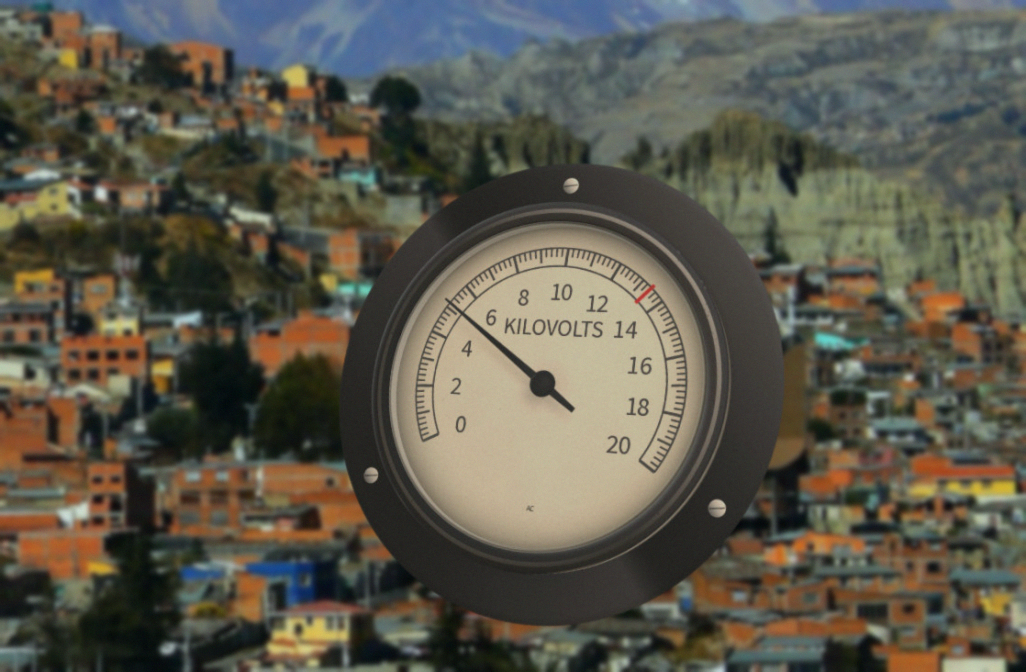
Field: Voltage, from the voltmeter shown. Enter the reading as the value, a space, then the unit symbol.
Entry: 5.2 kV
